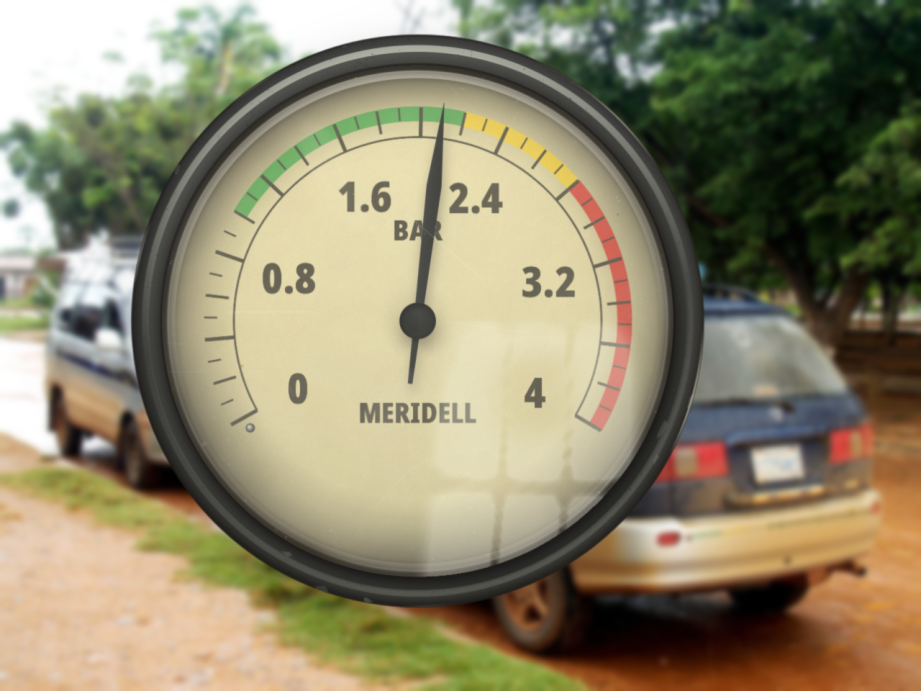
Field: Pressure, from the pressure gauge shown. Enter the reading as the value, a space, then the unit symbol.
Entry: 2.1 bar
